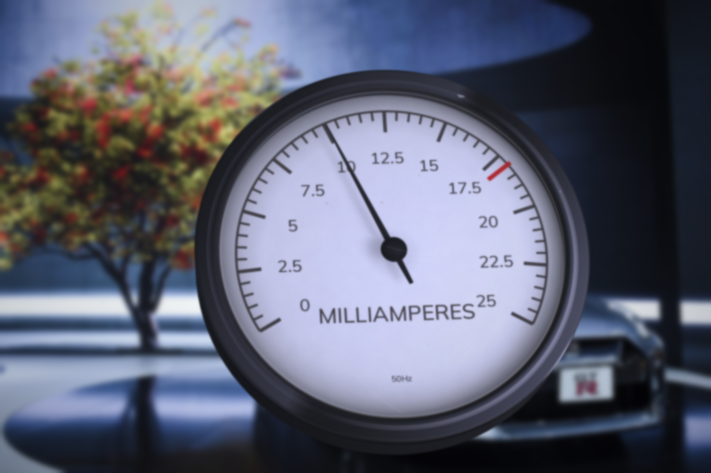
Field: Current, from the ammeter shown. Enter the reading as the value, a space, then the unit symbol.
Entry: 10 mA
